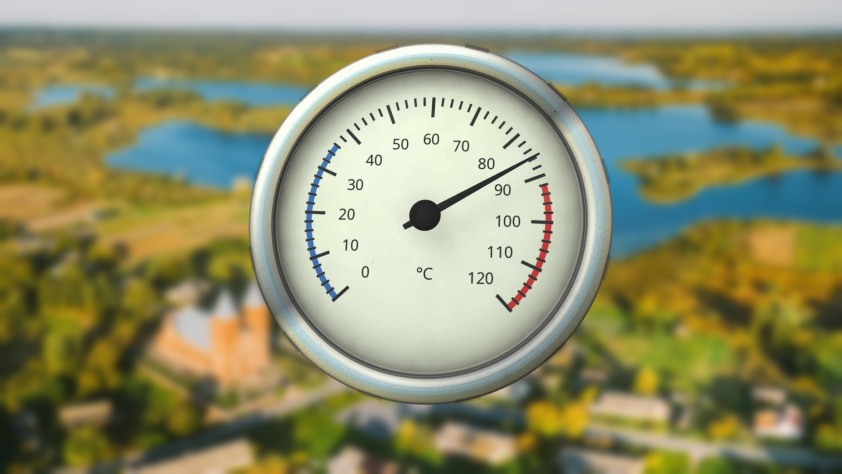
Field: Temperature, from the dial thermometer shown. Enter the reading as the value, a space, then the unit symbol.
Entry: 86 °C
